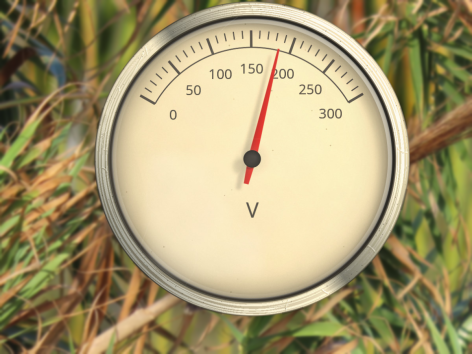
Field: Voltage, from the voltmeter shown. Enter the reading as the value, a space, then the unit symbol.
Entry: 185 V
